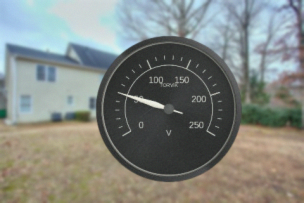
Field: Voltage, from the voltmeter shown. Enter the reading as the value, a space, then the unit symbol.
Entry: 50 V
